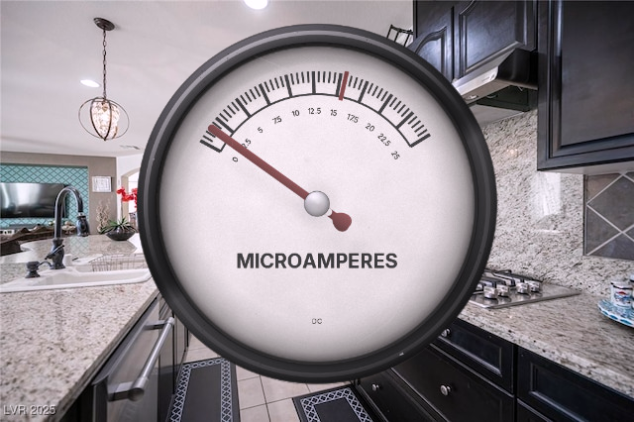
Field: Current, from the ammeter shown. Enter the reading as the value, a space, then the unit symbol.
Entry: 1.5 µA
